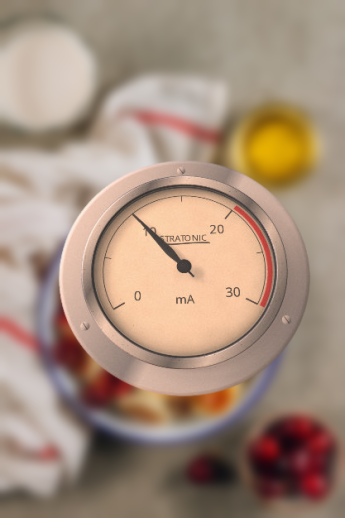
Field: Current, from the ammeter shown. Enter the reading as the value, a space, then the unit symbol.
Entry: 10 mA
